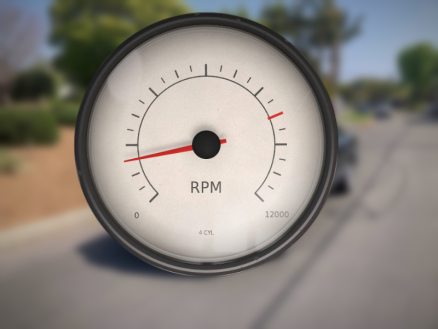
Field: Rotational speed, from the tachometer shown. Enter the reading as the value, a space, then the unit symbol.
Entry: 1500 rpm
